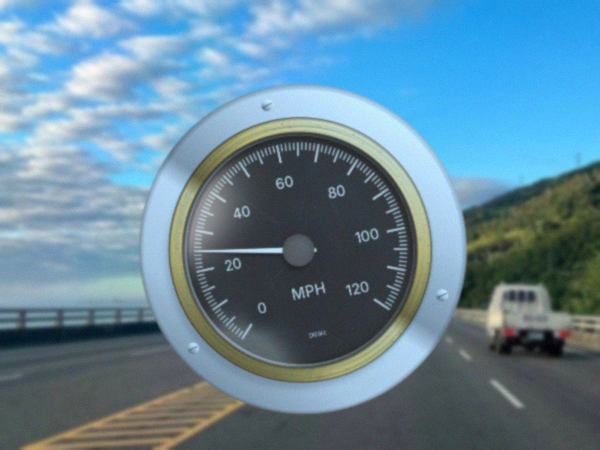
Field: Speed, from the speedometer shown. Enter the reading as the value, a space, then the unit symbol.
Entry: 25 mph
